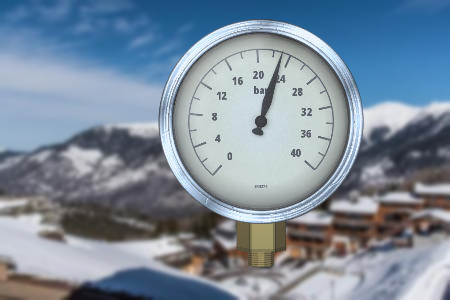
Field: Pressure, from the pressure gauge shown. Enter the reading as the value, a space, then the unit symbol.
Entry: 23 bar
